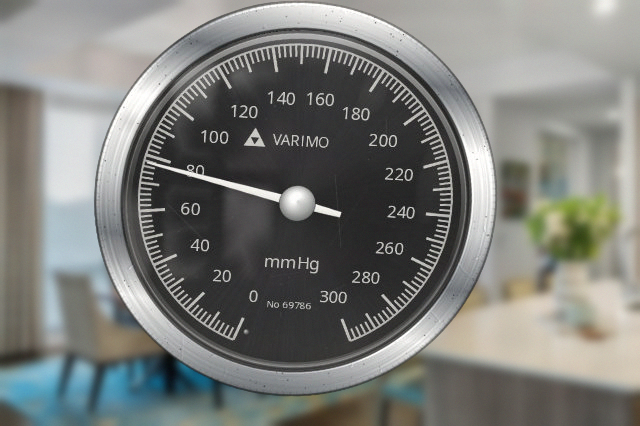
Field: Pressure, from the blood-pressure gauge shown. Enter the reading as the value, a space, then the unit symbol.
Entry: 78 mmHg
